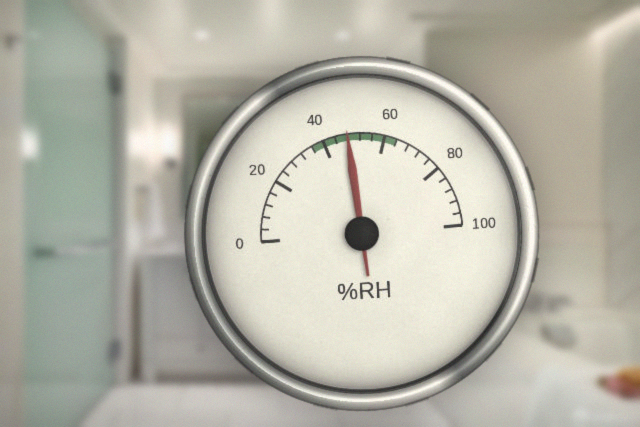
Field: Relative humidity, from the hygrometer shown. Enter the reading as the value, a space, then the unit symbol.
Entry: 48 %
